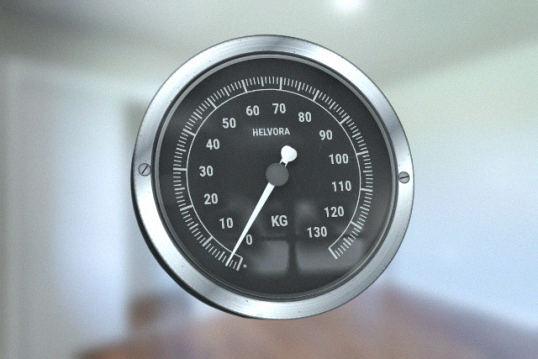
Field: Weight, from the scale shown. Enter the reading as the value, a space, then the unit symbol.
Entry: 3 kg
